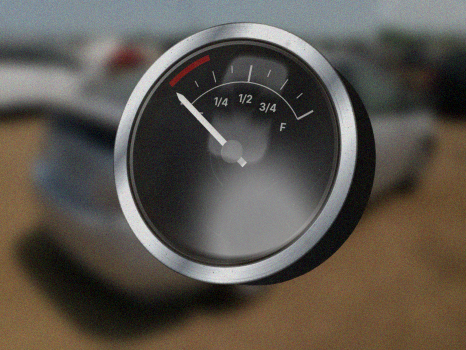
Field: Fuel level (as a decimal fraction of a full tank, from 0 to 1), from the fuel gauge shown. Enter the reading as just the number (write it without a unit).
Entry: 0
